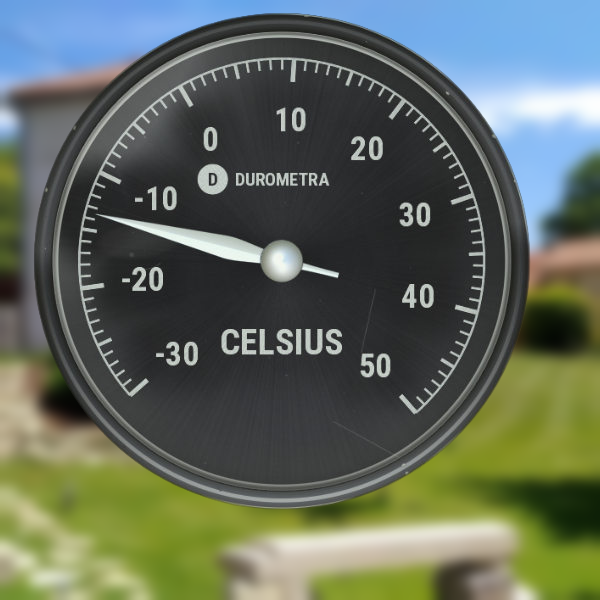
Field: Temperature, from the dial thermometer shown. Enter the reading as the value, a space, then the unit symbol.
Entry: -13.5 °C
